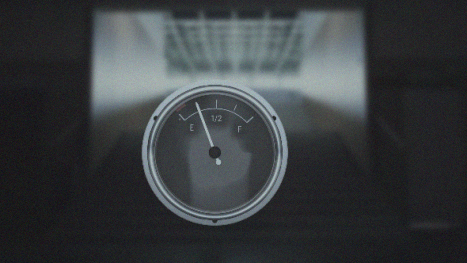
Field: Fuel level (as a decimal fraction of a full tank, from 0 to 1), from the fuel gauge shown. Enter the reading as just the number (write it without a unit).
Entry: 0.25
